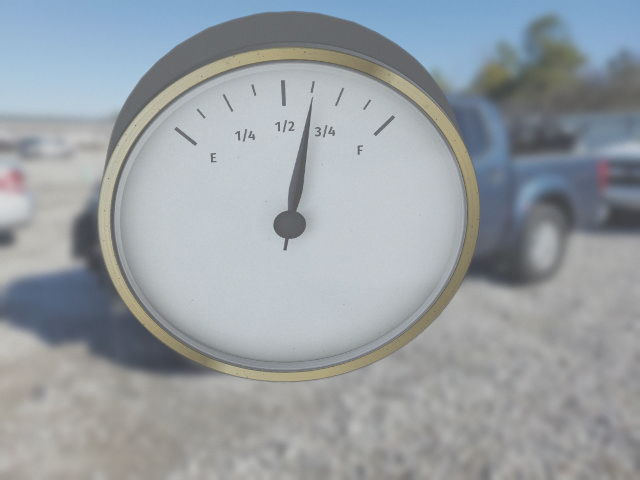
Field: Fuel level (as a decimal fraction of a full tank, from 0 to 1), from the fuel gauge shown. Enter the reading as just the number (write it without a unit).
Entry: 0.625
